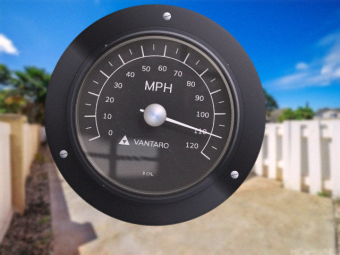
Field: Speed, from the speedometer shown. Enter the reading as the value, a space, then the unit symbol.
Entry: 110 mph
